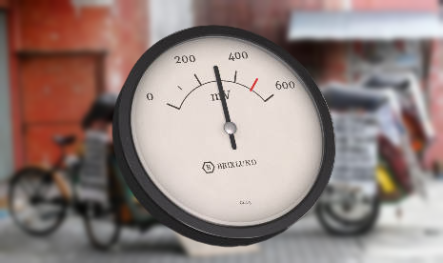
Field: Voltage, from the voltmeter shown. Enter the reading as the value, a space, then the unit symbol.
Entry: 300 mV
